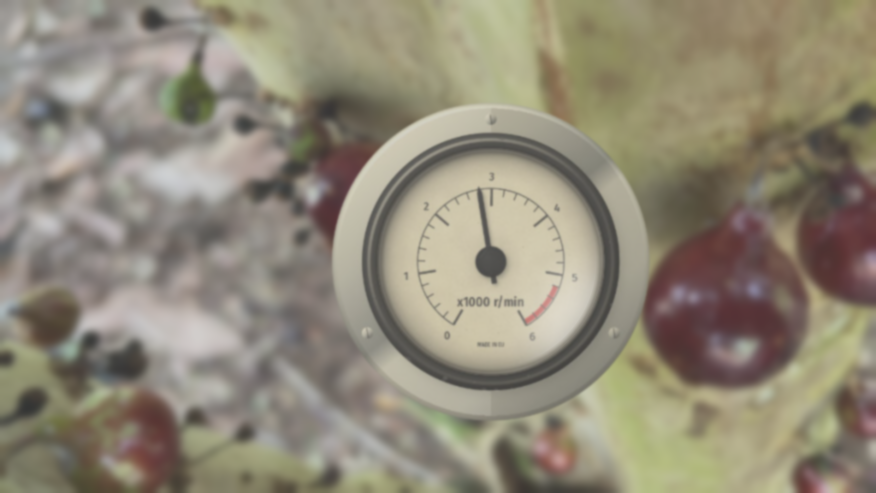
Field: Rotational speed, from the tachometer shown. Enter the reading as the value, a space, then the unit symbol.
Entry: 2800 rpm
